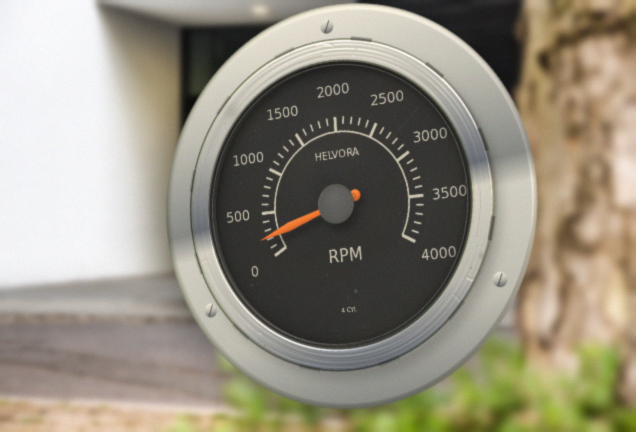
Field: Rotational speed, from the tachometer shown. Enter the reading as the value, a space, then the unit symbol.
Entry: 200 rpm
